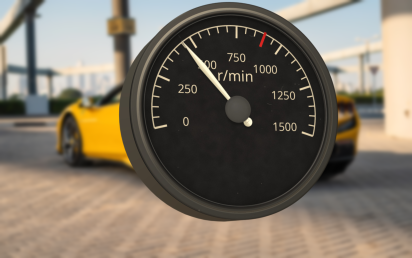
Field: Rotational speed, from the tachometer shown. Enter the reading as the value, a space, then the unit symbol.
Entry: 450 rpm
